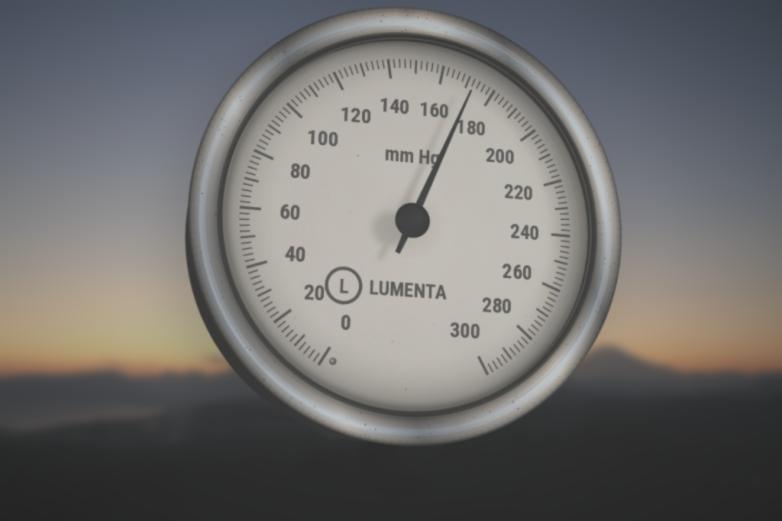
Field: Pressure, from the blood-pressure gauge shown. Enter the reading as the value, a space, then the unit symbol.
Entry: 172 mmHg
